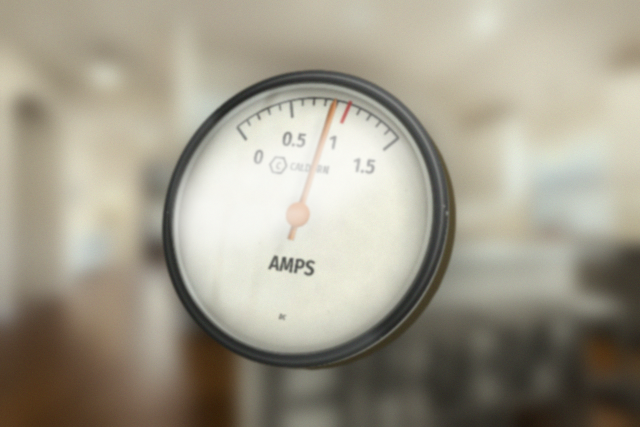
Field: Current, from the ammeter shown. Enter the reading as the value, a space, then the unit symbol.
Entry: 0.9 A
